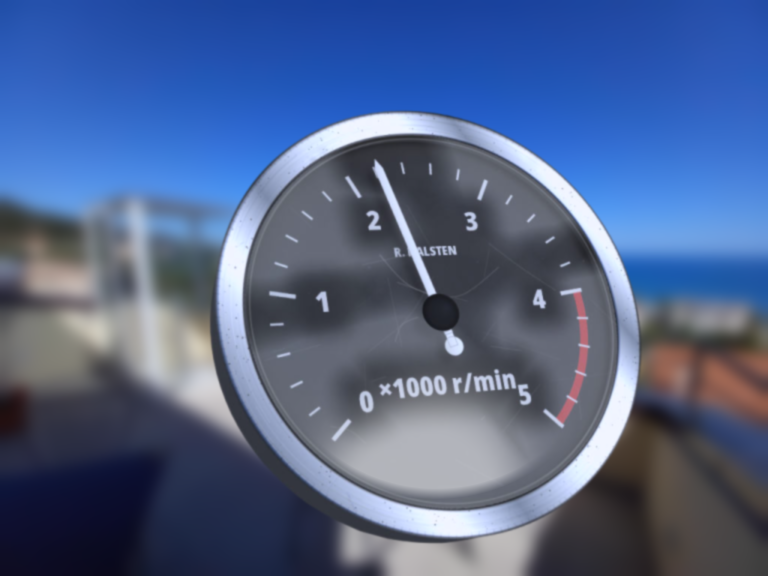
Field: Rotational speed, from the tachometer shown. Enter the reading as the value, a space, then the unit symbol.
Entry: 2200 rpm
